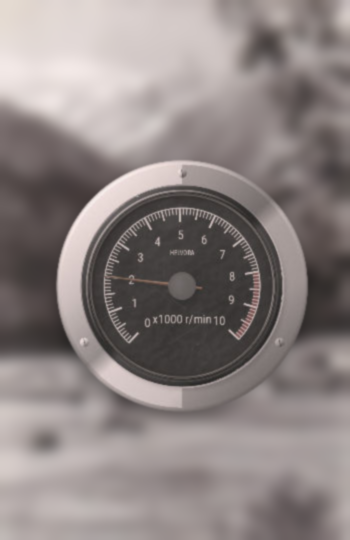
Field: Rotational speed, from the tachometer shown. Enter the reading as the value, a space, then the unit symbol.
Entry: 2000 rpm
